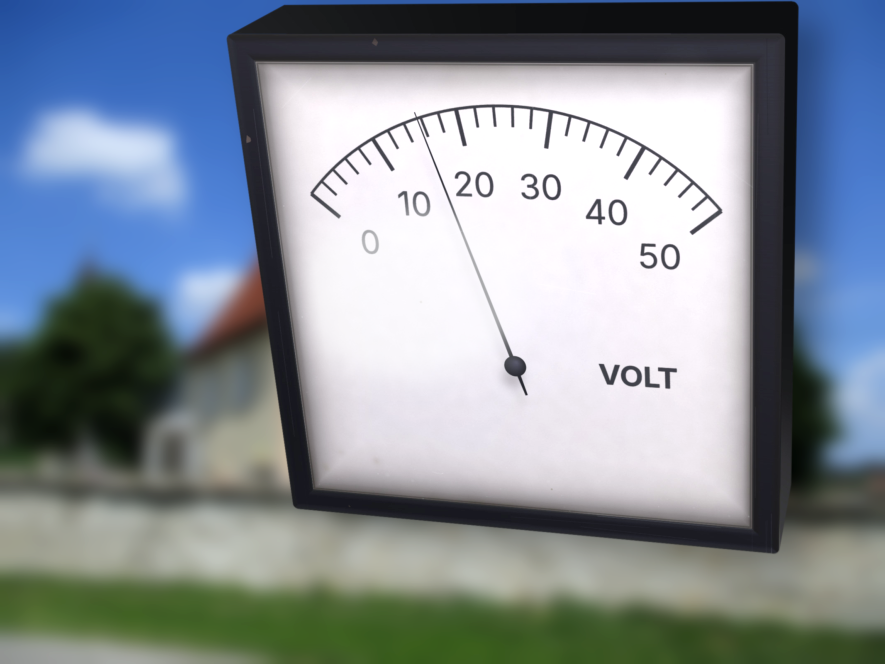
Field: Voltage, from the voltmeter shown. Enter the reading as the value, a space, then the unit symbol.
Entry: 16 V
